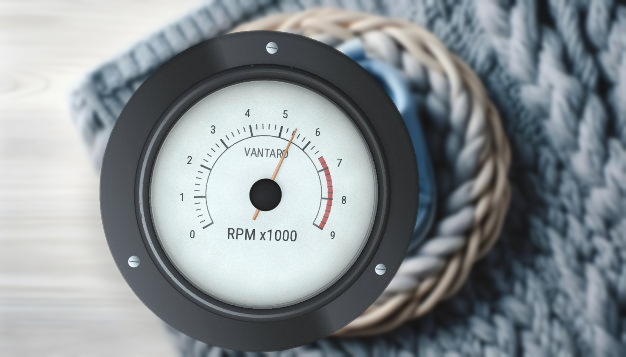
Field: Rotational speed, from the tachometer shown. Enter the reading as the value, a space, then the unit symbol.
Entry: 5400 rpm
